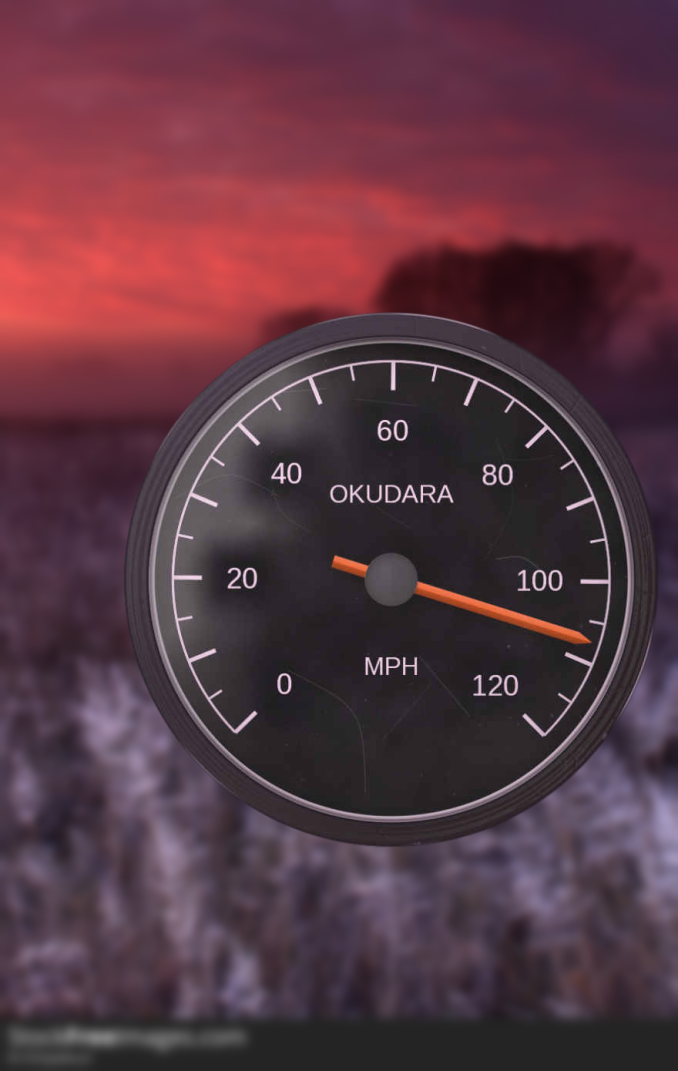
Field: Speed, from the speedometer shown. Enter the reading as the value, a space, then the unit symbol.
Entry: 107.5 mph
